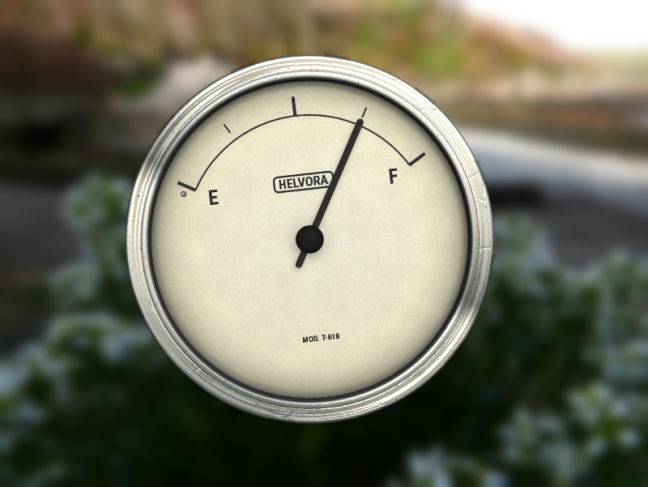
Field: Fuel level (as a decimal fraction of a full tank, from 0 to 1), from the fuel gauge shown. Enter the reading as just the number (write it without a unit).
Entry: 0.75
